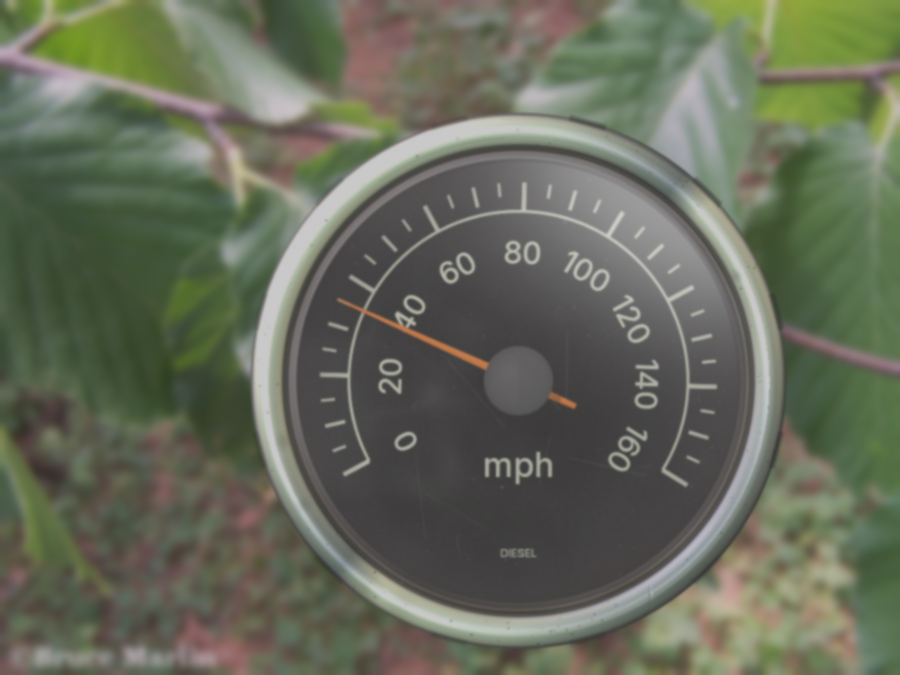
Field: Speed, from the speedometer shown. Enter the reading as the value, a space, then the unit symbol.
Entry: 35 mph
